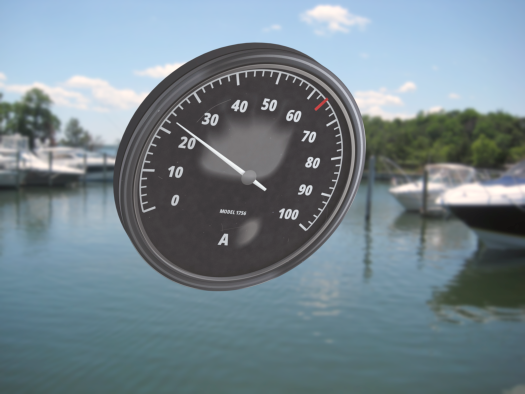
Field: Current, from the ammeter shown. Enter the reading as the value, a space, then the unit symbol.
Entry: 23 A
